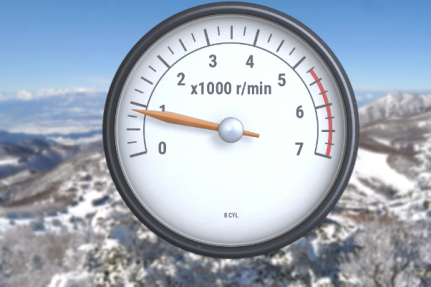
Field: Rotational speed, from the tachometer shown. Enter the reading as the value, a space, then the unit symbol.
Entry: 875 rpm
